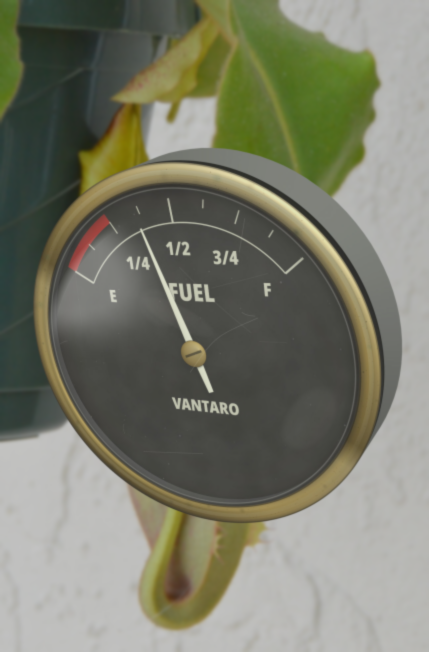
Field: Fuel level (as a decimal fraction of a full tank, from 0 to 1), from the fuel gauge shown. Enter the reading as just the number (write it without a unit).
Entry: 0.375
